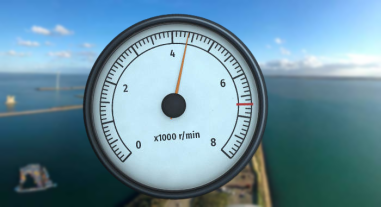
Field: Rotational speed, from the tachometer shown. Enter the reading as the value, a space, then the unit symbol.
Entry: 4400 rpm
